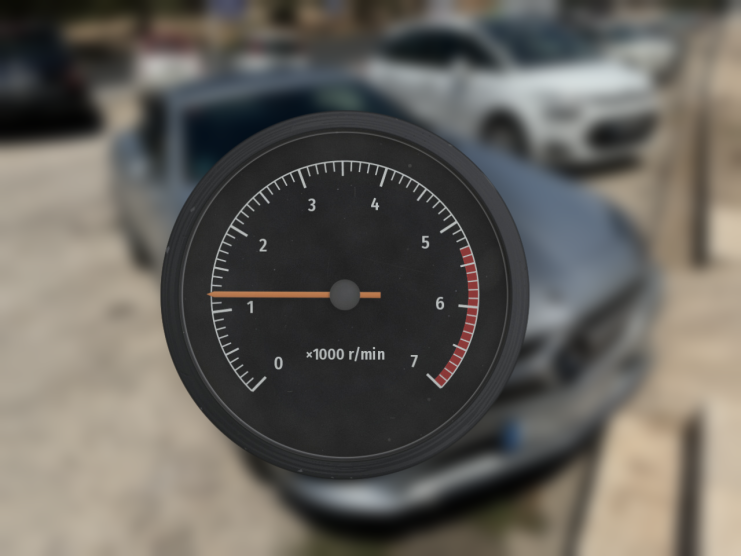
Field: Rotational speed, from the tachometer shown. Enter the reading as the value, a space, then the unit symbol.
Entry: 1200 rpm
